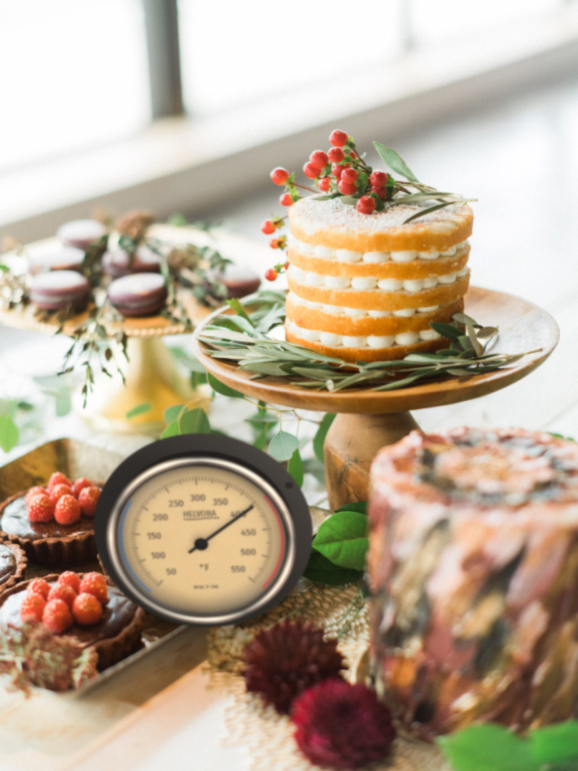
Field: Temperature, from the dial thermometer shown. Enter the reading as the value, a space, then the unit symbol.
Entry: 400 °F
